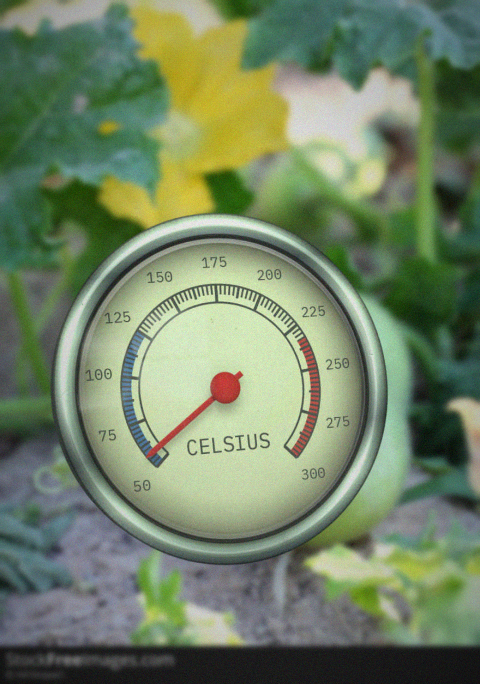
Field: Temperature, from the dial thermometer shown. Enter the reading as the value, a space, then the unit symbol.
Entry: 57.5 °C
